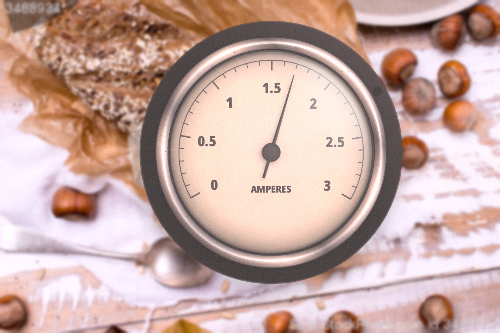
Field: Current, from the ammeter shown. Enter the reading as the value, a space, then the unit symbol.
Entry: 1.7 A
